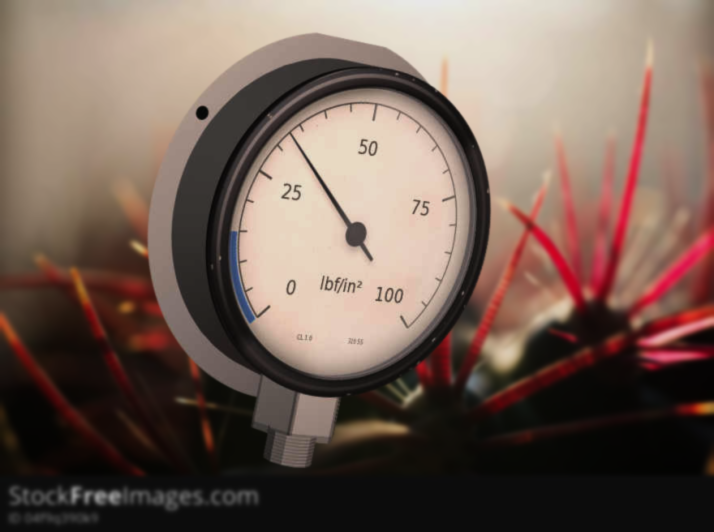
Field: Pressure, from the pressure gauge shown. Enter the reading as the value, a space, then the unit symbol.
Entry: 32.5 psi
